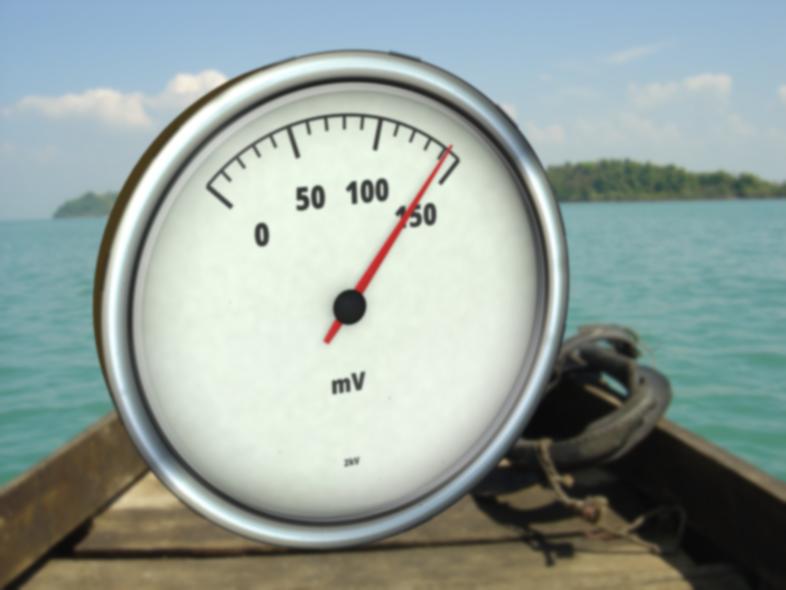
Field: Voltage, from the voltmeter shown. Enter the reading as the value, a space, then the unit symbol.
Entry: 140 mV
